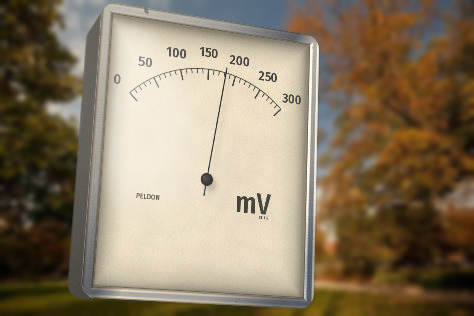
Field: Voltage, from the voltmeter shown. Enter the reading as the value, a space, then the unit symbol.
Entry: 180 mV
